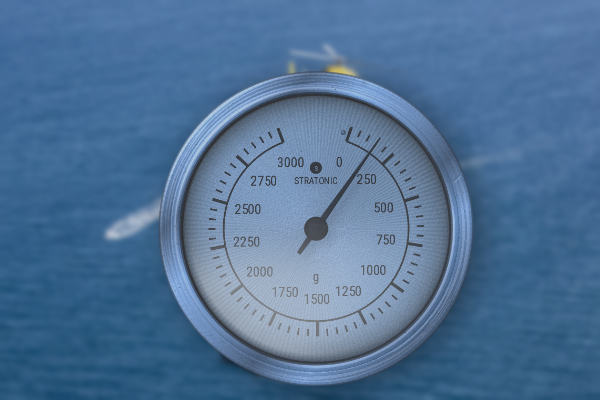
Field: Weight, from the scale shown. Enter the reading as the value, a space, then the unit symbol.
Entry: 150 g
